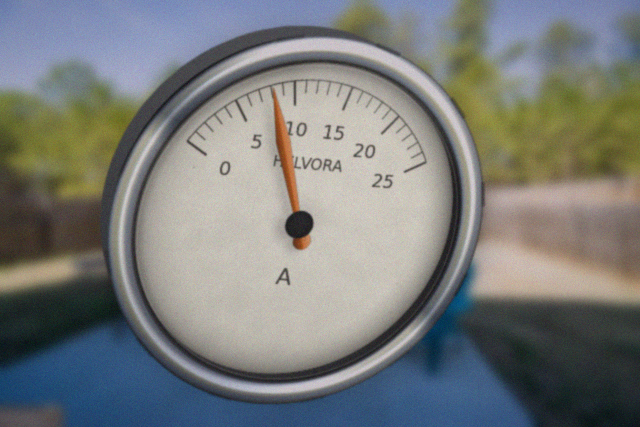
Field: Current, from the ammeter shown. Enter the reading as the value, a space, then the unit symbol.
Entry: 8 A
